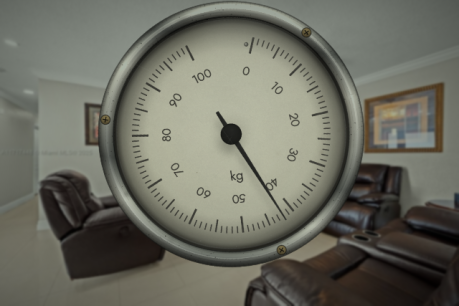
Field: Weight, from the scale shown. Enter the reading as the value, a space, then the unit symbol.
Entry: 42 kg
